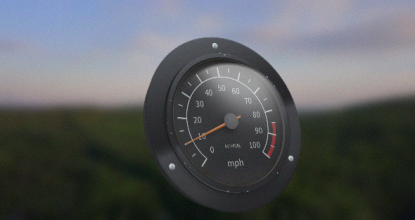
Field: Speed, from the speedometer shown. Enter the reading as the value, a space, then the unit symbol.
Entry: 10 mph
